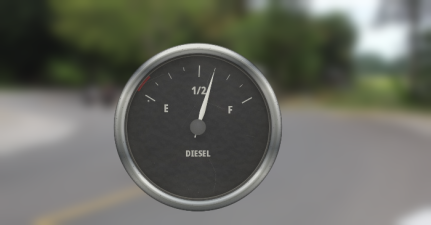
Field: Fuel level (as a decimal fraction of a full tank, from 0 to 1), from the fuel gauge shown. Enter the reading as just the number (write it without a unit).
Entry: 0.625
